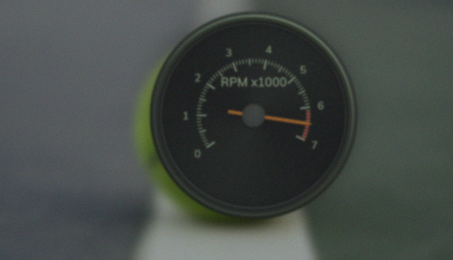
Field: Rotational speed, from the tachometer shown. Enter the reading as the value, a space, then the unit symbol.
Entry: 6500 rpm
